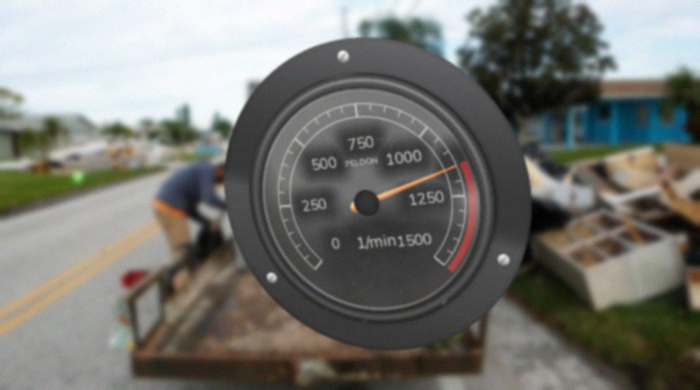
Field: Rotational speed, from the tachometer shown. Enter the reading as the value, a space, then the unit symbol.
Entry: 1150 rpm
